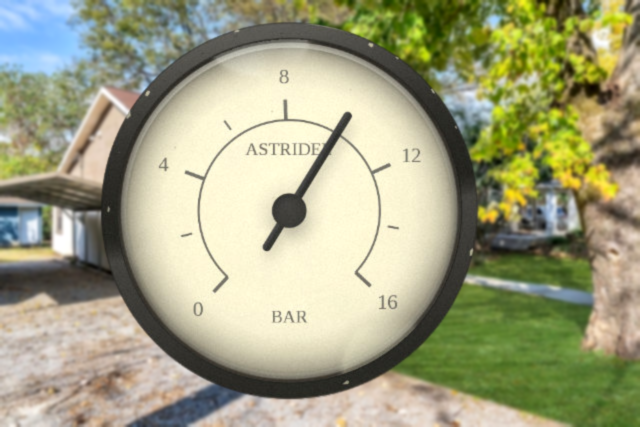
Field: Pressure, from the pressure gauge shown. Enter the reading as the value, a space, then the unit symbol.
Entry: 10 bar
